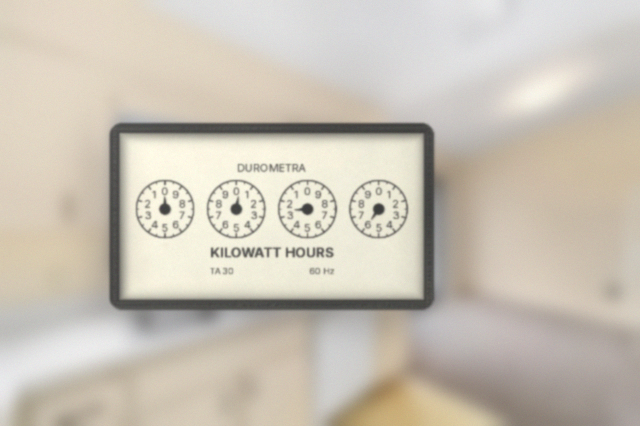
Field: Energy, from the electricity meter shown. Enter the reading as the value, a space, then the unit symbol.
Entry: 26 kWh
